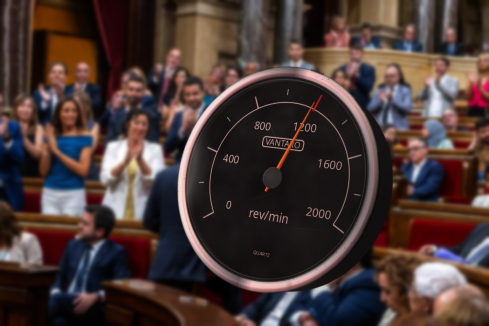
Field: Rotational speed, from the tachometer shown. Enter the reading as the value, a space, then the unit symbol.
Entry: 1200 rpm
